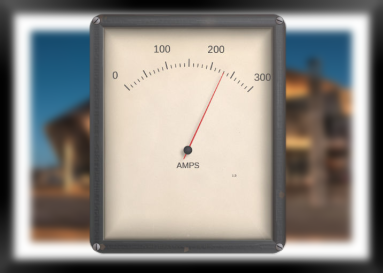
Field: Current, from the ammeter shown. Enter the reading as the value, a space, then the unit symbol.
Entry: 230 A
